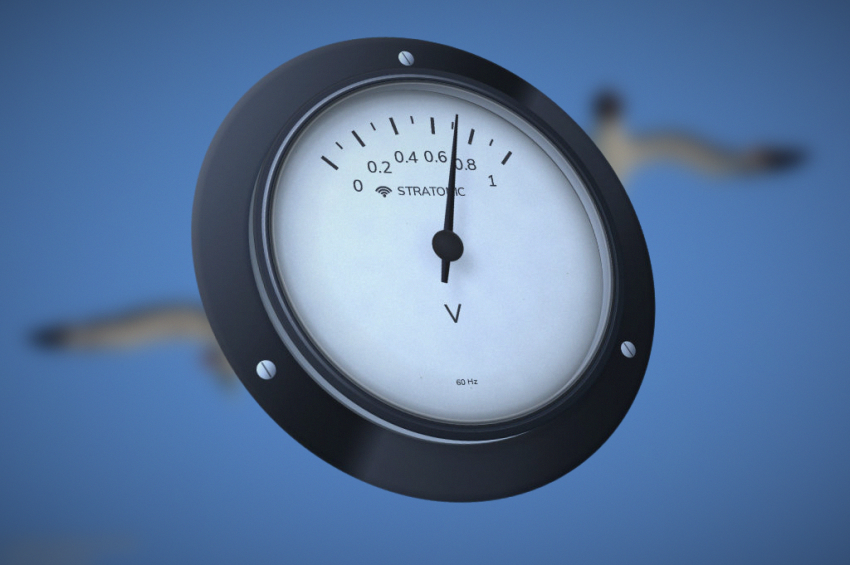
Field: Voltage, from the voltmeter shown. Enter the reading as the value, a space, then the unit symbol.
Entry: 0.7 V
